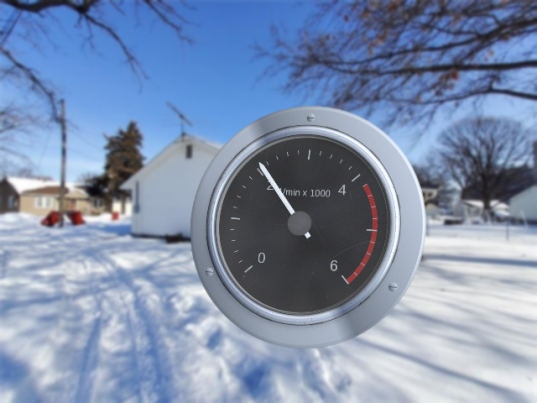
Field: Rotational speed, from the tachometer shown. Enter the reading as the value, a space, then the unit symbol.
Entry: 2100 rpm
